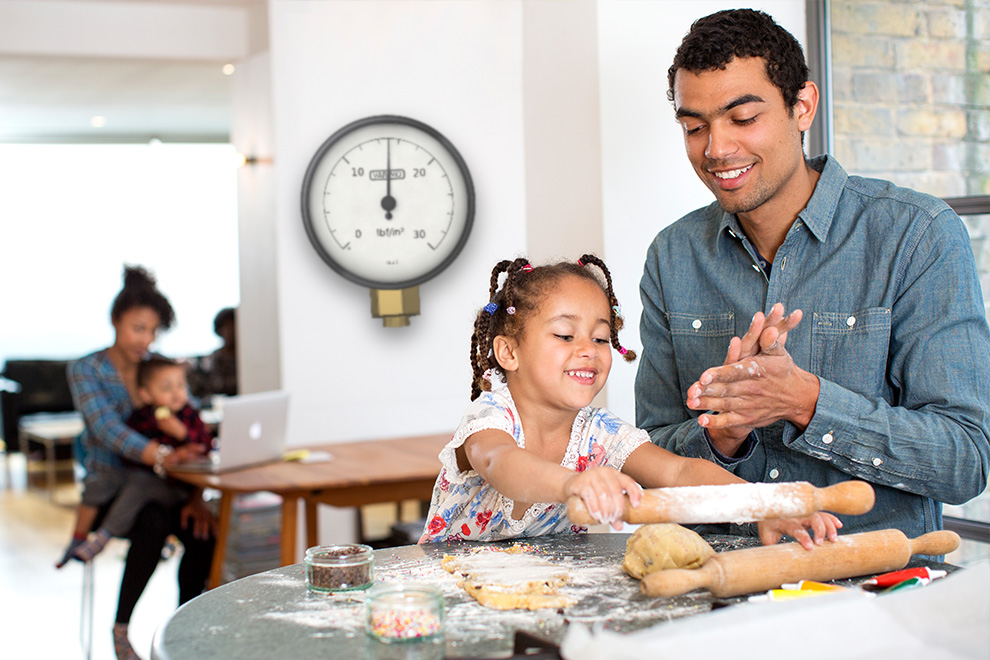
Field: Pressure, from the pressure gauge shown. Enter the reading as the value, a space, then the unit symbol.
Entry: 15 psi
